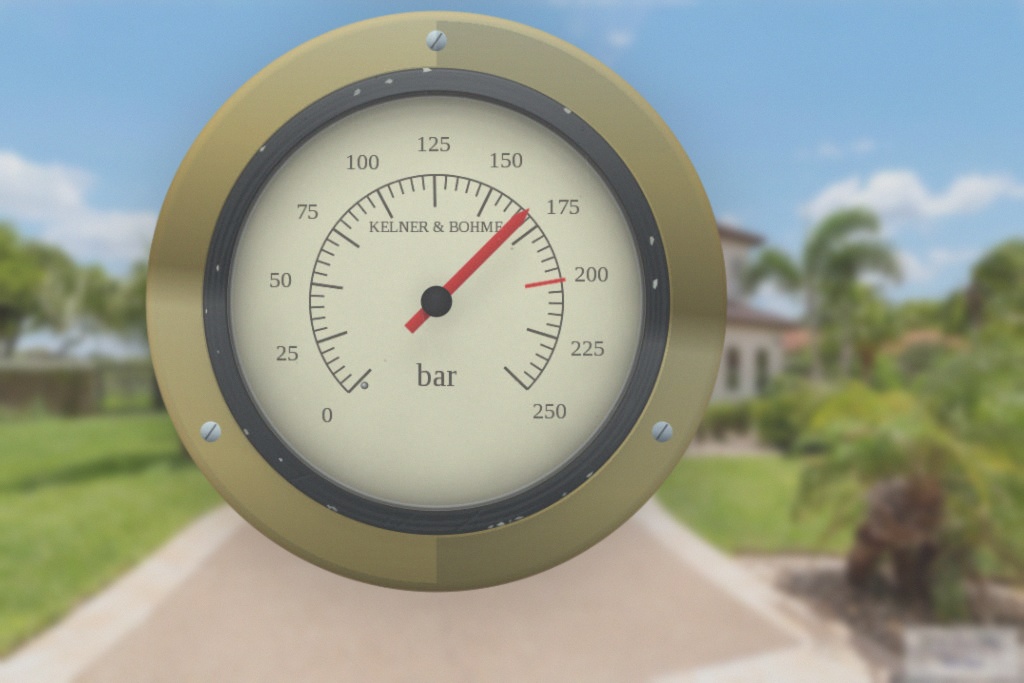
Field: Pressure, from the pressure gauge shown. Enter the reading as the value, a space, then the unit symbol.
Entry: 167.5 bar
